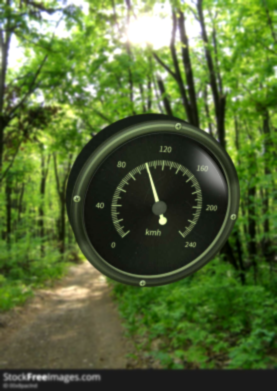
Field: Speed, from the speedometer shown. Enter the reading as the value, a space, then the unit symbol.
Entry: 100 km/h
